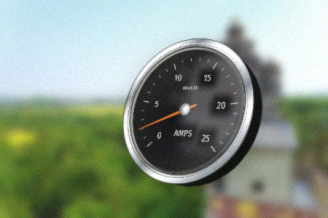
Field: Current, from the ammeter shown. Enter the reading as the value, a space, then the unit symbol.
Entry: 2 A
